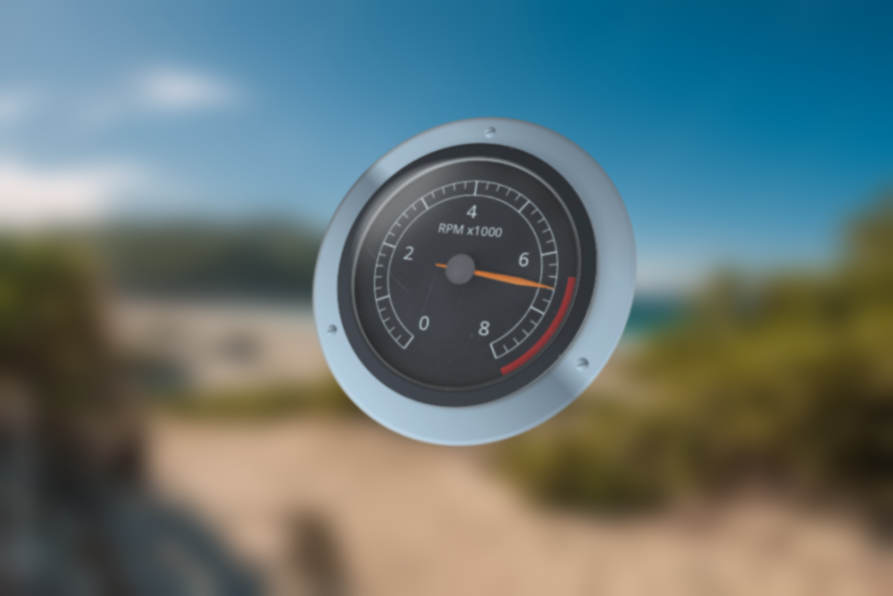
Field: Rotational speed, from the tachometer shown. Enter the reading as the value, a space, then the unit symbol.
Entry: 6600 rpm
